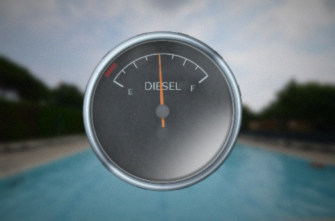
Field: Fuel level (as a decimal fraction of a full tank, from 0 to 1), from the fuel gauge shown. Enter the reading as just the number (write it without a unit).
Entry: 0.5
